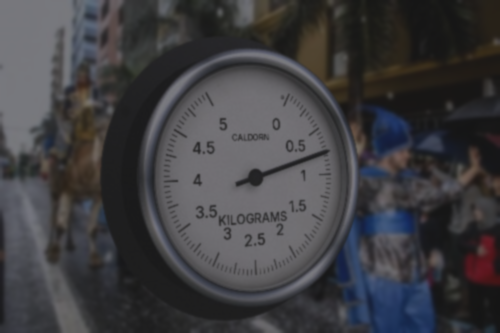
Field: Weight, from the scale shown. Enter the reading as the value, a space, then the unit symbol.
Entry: 0.75 kg
